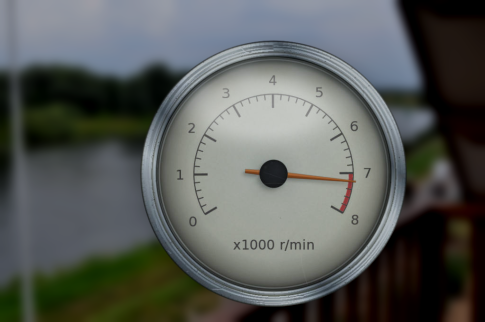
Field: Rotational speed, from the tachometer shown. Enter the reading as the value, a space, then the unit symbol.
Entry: 7200 rpm
